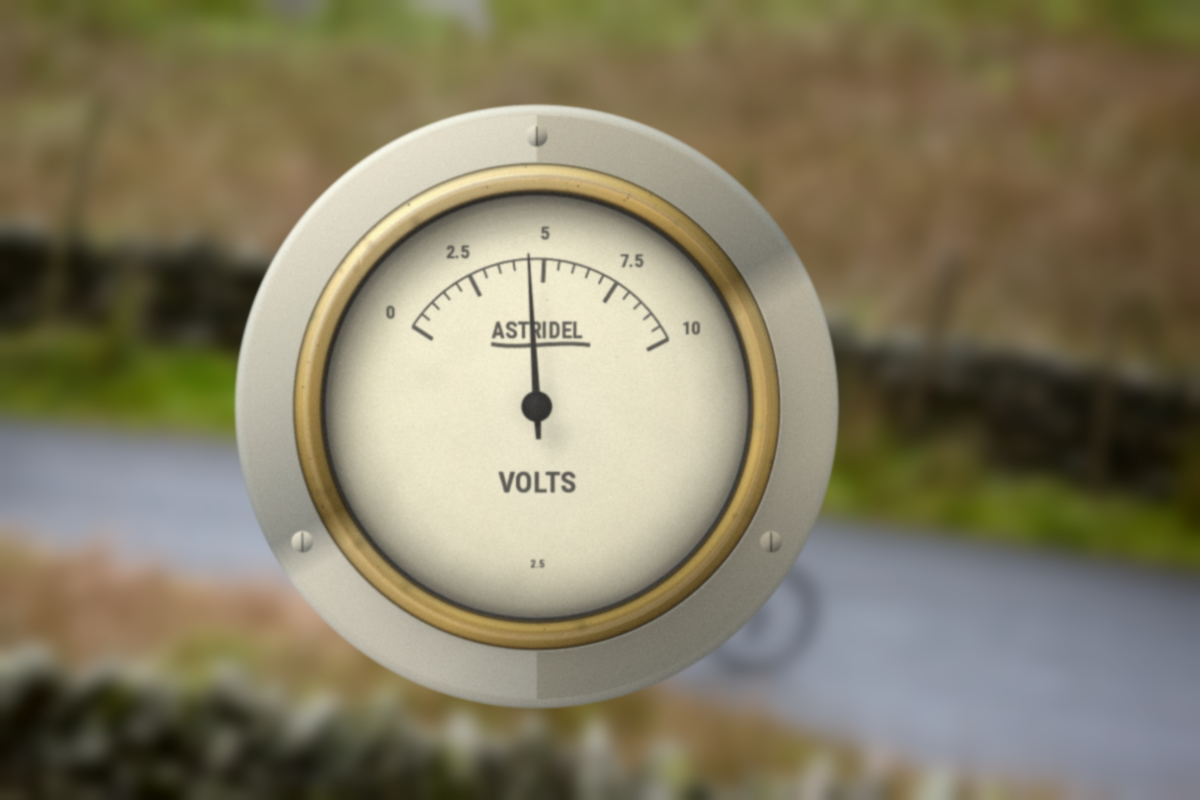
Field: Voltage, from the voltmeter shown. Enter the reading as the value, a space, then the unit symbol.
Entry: 4.5 V
